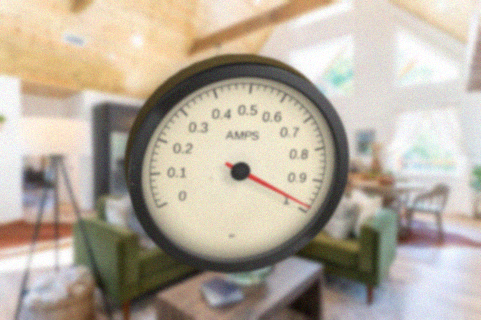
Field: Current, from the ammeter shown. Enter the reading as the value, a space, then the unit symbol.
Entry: 0.98 A
